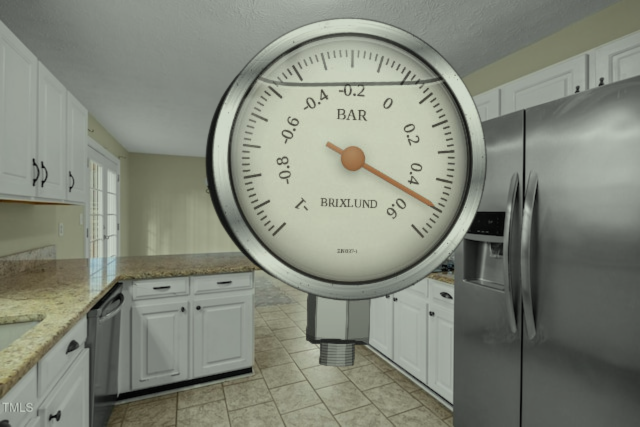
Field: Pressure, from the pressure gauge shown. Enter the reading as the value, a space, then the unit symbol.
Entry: 0.5 bar
